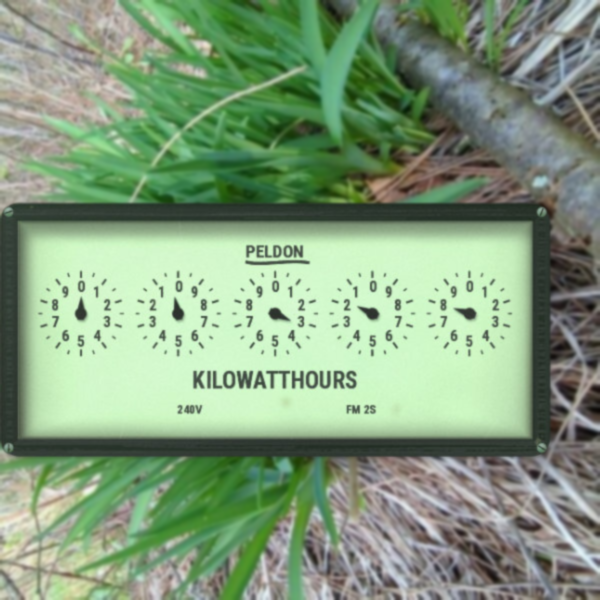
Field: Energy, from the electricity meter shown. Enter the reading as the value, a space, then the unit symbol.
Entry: 318 kWh
